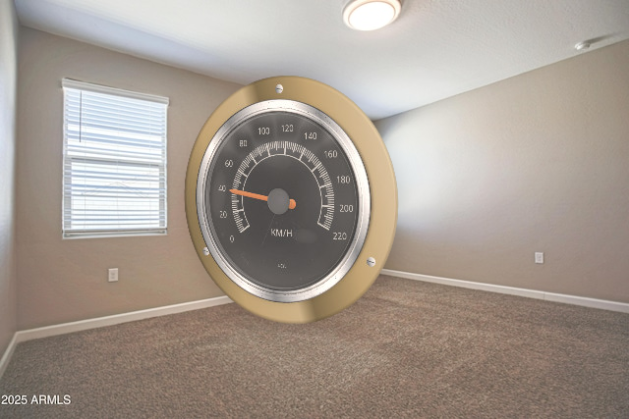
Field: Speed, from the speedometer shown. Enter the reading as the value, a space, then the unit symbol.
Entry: 40 km/h
